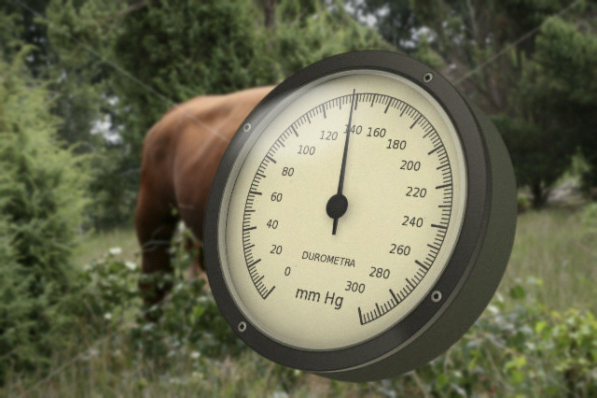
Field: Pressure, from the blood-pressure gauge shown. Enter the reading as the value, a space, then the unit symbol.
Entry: 140 mmHg
